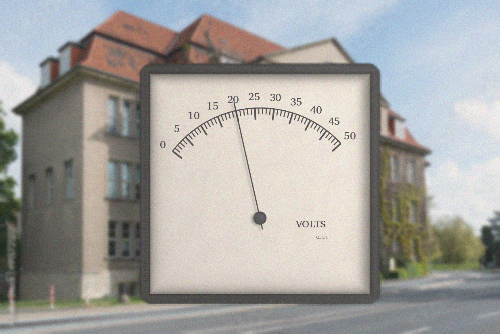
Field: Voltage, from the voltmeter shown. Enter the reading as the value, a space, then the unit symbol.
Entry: 20 V
